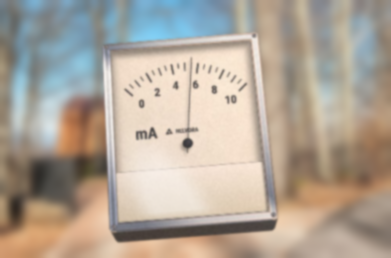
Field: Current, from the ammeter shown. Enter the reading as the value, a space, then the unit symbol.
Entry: 5.5 mA
